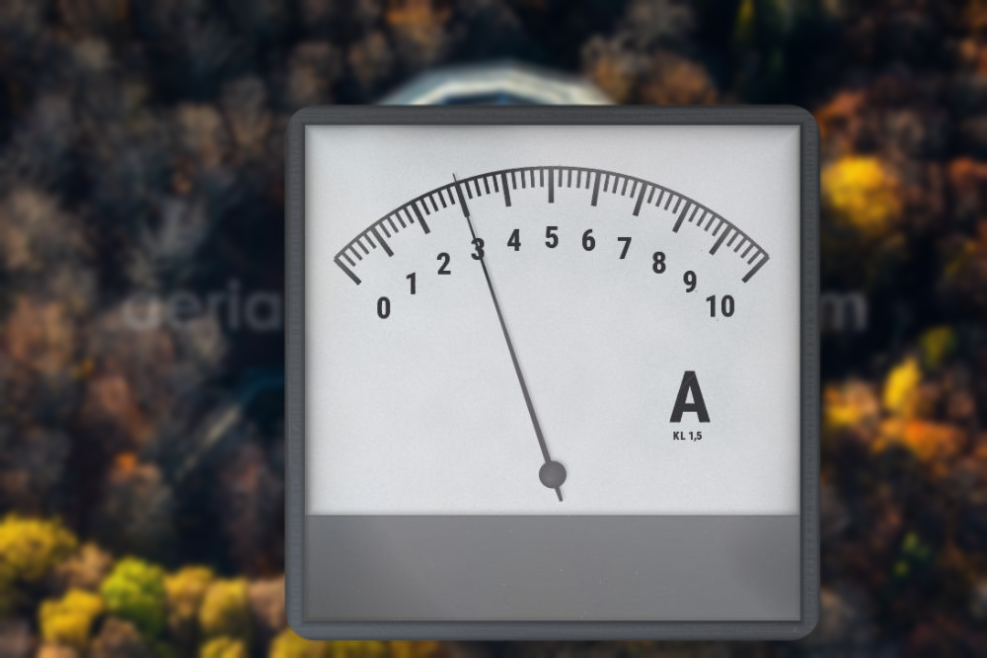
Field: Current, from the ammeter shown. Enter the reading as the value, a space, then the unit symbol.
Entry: 3 A
